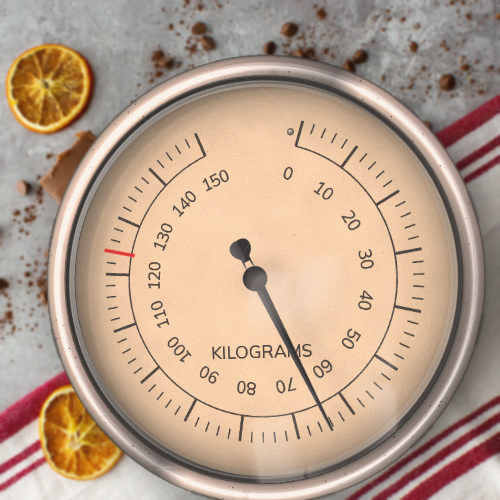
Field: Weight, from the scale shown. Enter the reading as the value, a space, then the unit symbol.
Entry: 64 kg
